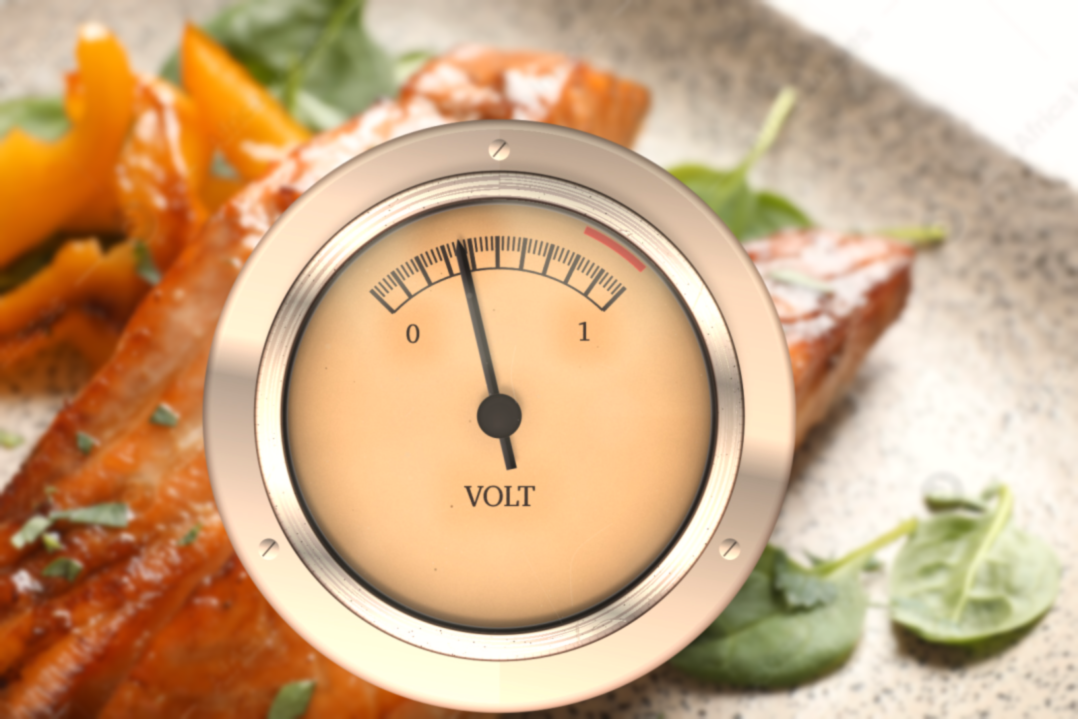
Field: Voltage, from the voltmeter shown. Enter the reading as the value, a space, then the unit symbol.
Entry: 0.36 V
